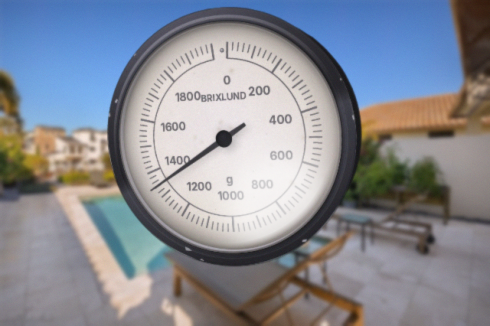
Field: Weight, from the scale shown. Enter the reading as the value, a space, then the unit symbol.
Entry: 1340 g
